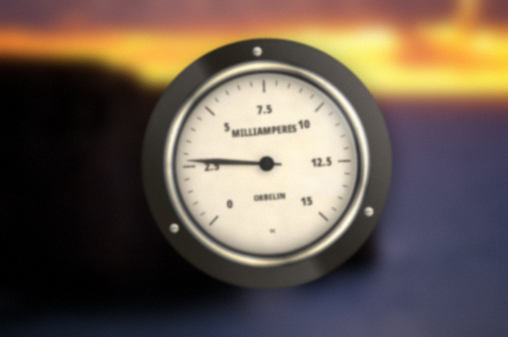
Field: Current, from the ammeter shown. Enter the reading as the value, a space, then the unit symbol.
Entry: 2.75 mA
